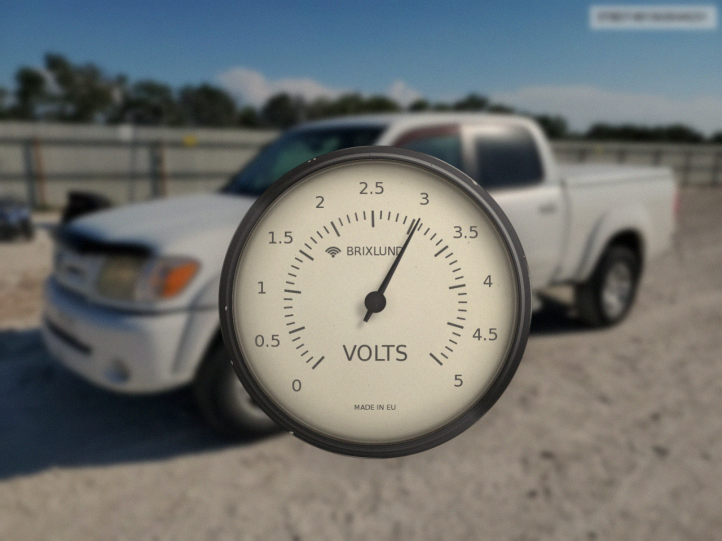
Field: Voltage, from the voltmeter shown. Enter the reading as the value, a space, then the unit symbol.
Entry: 3.05 V
